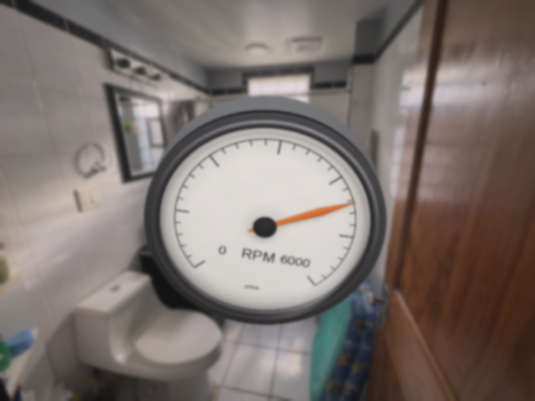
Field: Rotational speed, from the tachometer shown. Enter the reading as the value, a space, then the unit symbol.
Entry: 4400 rpm
